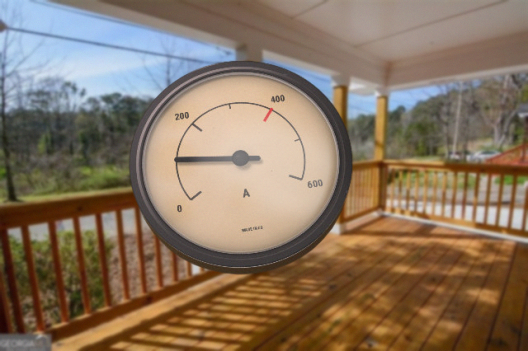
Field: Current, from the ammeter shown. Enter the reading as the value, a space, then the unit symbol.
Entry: 100 A
